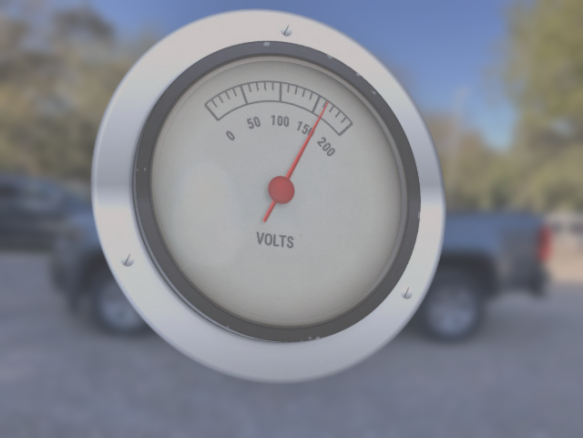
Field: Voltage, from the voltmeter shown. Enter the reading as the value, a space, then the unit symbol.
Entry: 160 V
